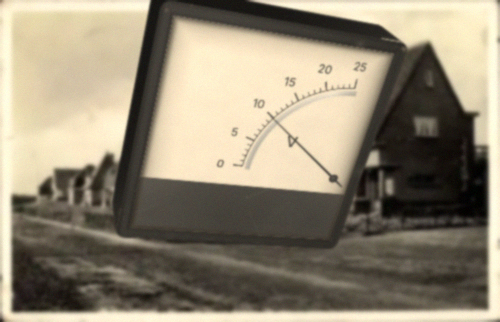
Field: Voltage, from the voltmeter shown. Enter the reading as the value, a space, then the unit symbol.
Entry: 10 V
